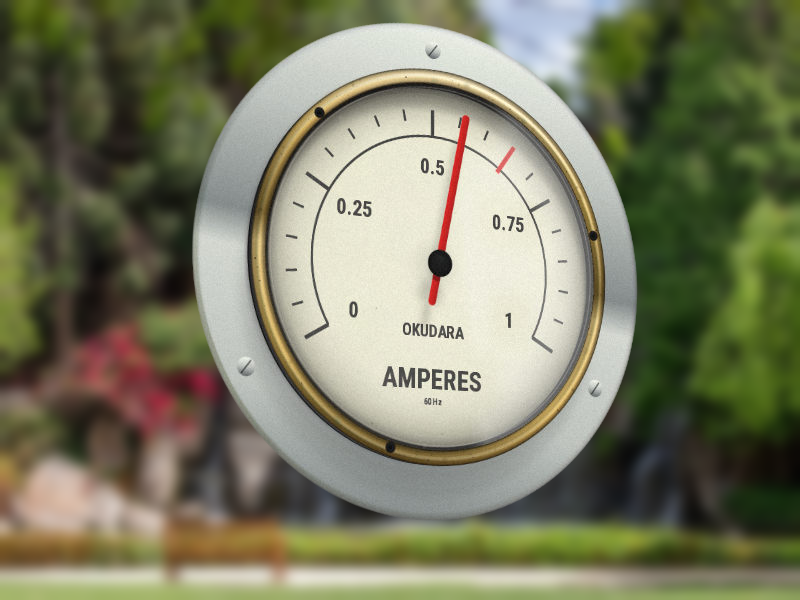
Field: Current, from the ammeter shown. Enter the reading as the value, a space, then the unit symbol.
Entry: 0.55 A
